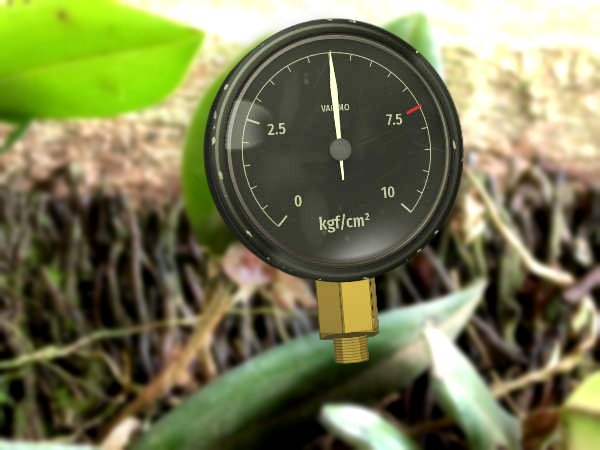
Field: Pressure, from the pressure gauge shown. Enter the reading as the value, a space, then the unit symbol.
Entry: 5 kg/cm²
